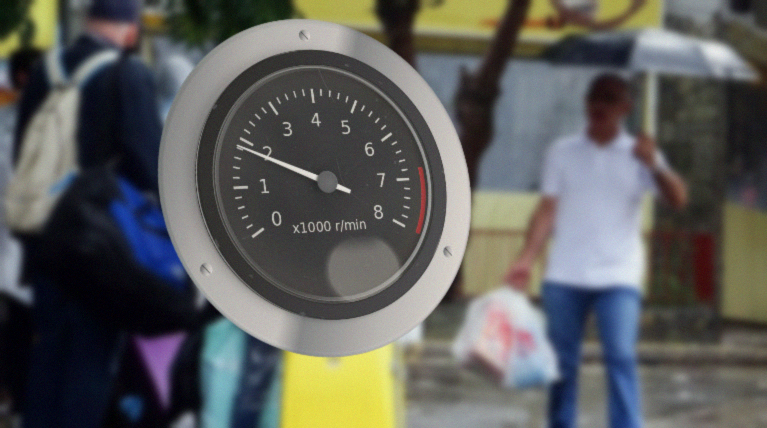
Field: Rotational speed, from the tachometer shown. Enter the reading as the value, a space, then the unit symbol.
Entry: 1800 rpm
